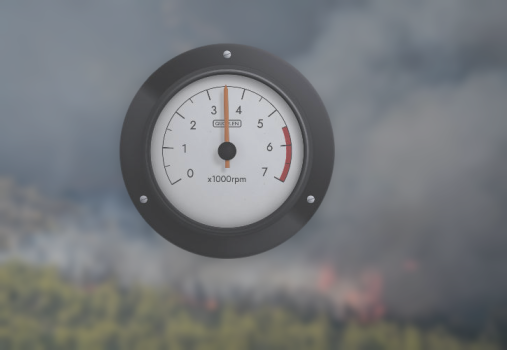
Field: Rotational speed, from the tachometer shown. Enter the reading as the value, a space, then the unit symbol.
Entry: 3500 rpm
